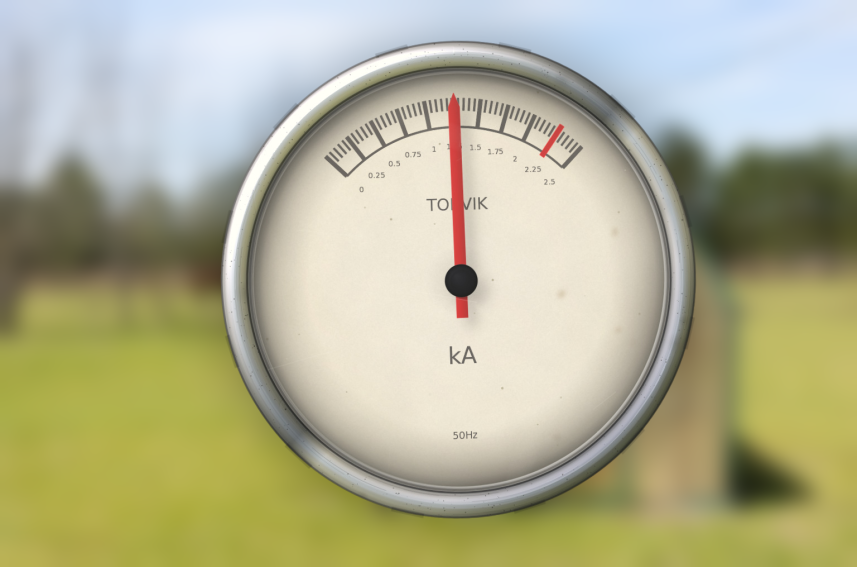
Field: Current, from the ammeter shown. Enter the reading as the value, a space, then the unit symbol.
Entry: 1.25 kA
